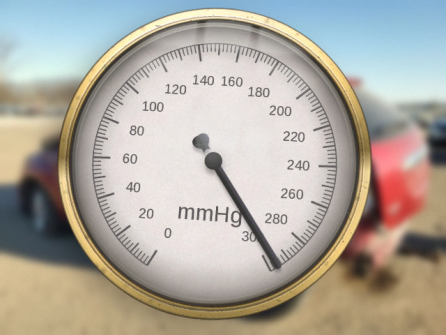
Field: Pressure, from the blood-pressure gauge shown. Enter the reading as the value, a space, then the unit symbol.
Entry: 296 mmHg
